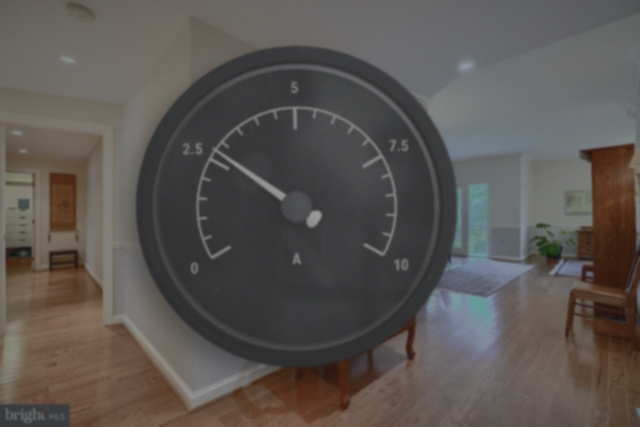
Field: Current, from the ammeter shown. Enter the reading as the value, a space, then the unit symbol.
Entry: 2.75 A
